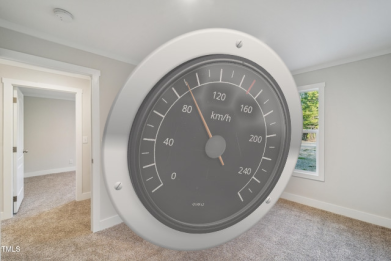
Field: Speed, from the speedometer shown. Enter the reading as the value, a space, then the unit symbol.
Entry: 90 km/h
